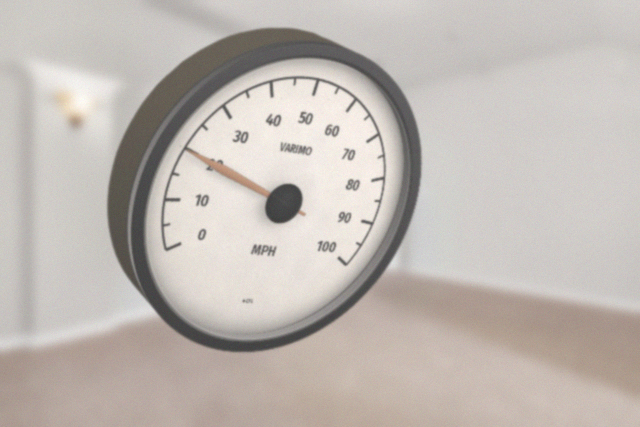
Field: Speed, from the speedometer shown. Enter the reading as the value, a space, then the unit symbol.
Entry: 20 mph
